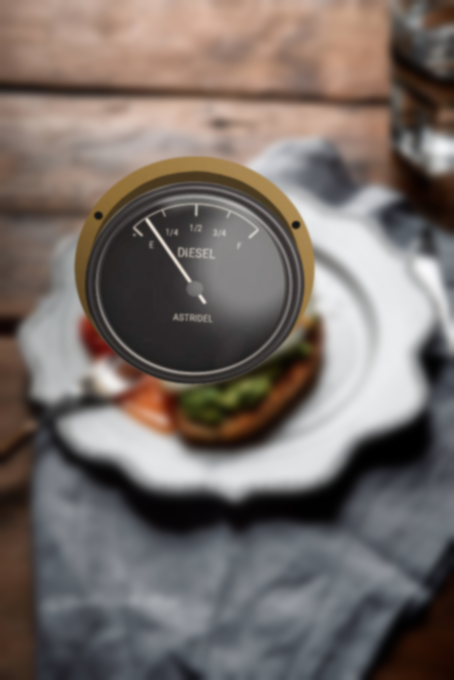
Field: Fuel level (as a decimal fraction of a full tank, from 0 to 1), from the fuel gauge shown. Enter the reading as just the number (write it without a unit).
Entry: 0.125
